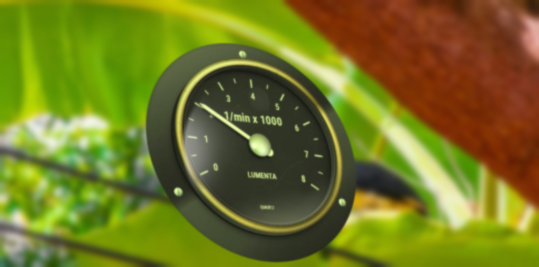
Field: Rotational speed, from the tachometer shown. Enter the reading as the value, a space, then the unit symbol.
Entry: 2000 rpm
